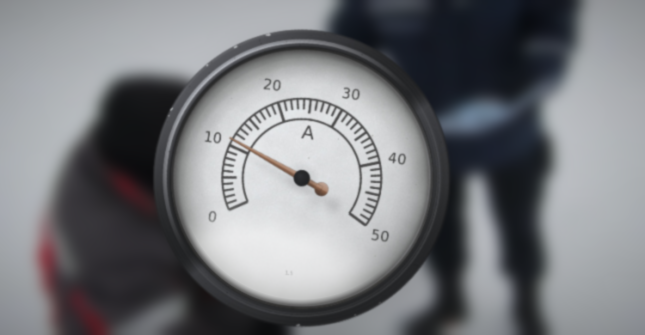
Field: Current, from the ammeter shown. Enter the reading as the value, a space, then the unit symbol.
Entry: 11 A
